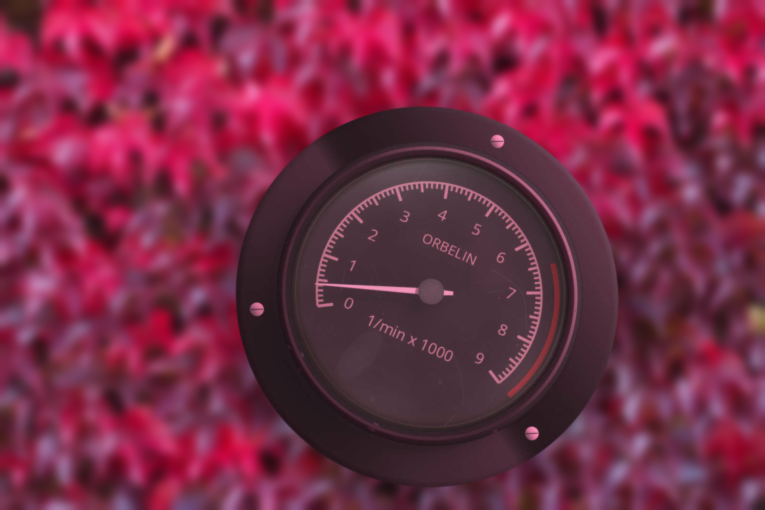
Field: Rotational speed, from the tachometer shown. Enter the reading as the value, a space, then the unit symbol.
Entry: 400 rpm
